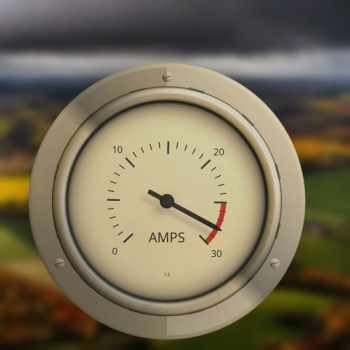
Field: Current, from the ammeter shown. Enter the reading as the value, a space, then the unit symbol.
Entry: 28 A
